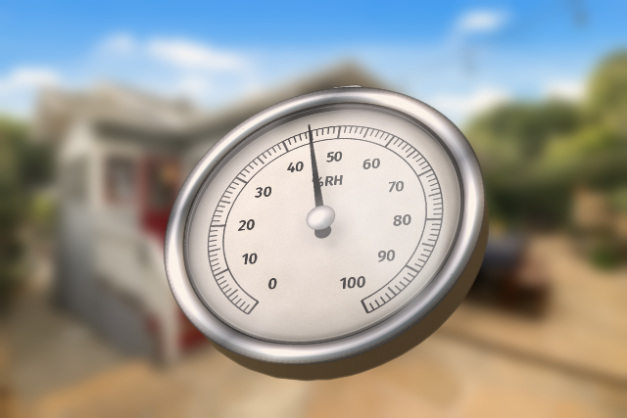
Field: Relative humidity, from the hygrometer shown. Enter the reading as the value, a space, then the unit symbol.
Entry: 45 %
